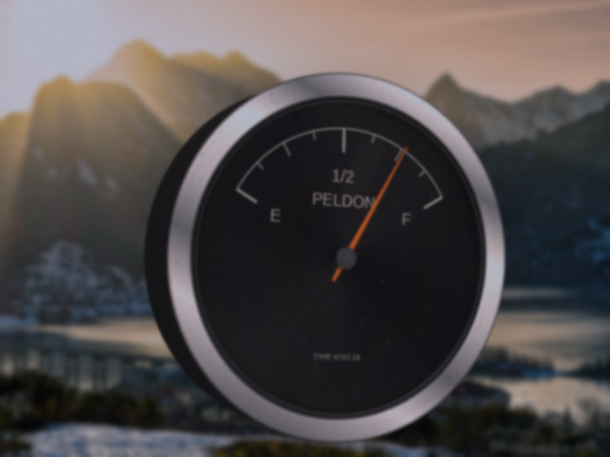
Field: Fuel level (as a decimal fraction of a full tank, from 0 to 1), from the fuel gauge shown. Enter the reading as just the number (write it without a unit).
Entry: 0.75
